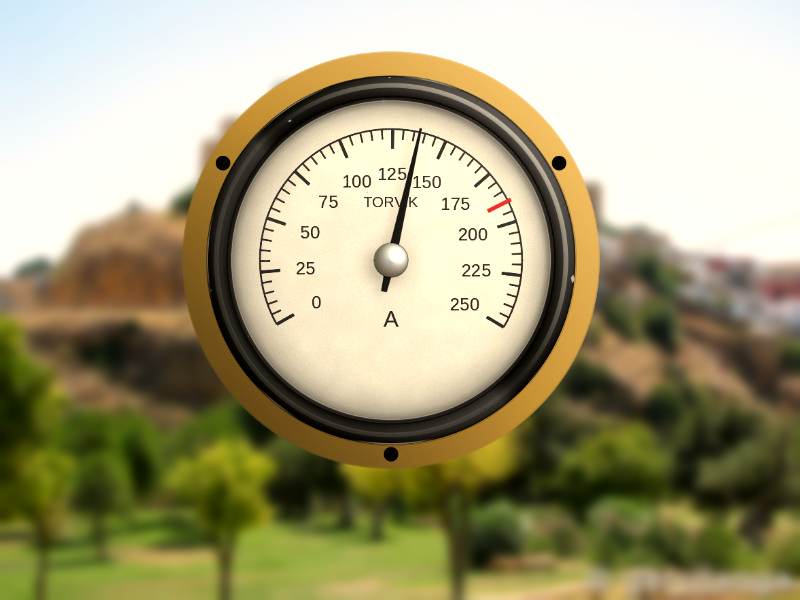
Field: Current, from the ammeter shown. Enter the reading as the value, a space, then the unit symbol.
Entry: 137.5 A
